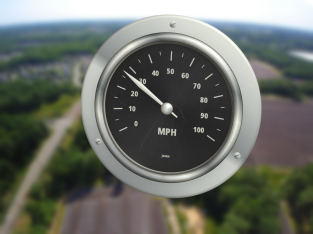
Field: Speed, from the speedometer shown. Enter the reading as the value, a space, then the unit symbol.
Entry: 27.5 mph
